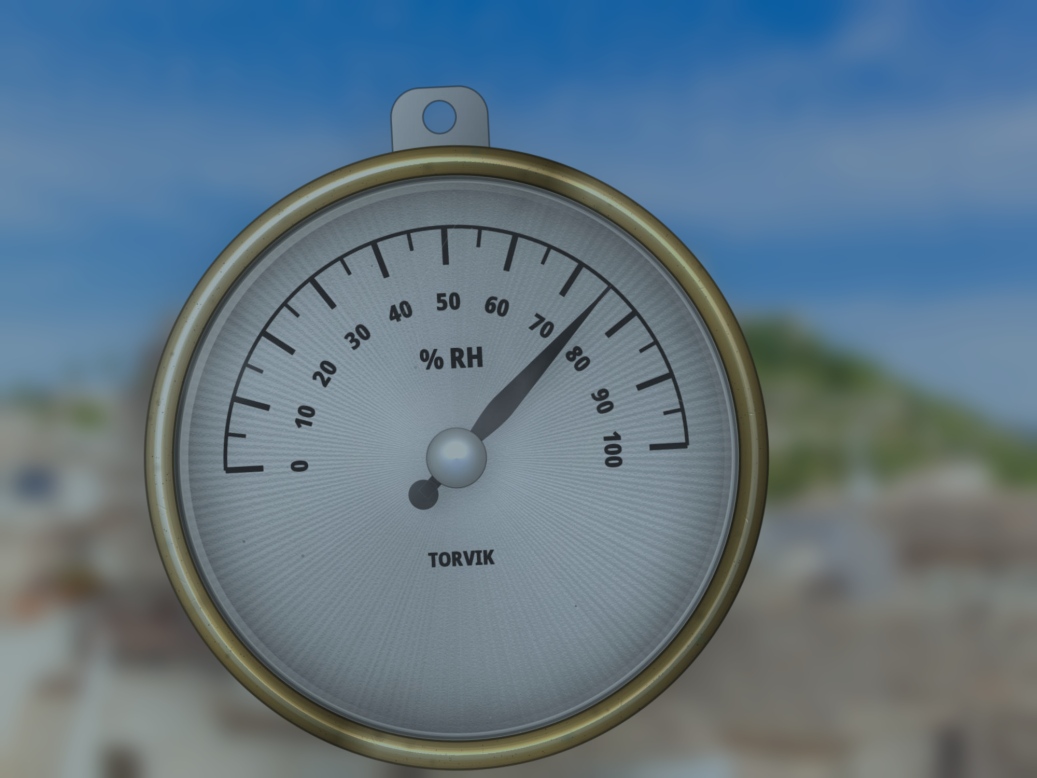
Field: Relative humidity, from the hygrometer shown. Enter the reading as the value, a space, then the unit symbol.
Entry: 75 %
